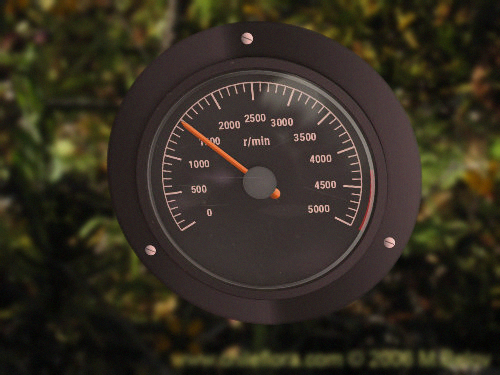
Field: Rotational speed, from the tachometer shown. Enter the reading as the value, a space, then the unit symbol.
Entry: 1500 rpm
